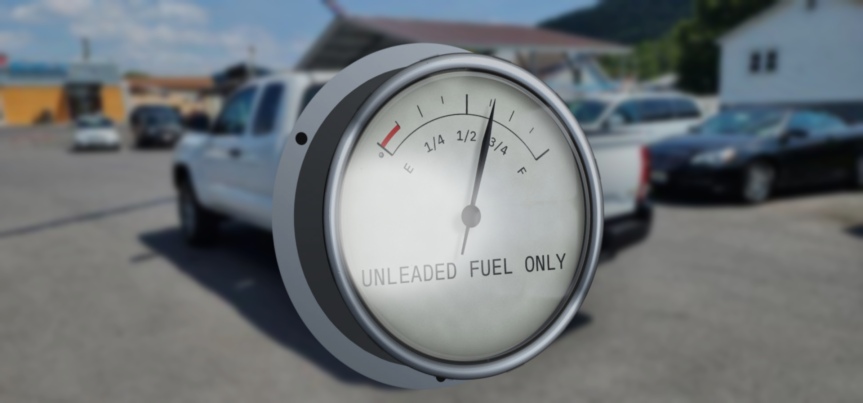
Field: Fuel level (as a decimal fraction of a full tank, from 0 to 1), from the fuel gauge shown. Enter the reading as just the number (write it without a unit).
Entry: 0.625
